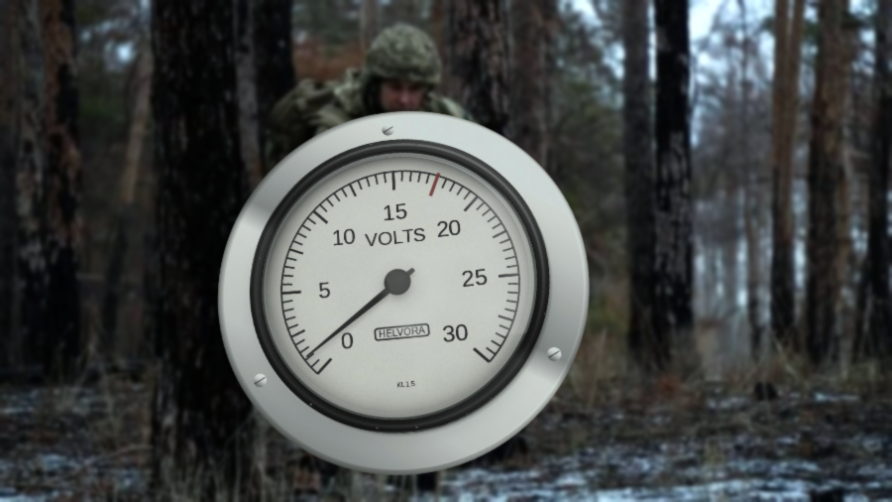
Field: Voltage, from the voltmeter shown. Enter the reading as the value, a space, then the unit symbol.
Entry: 1 V
